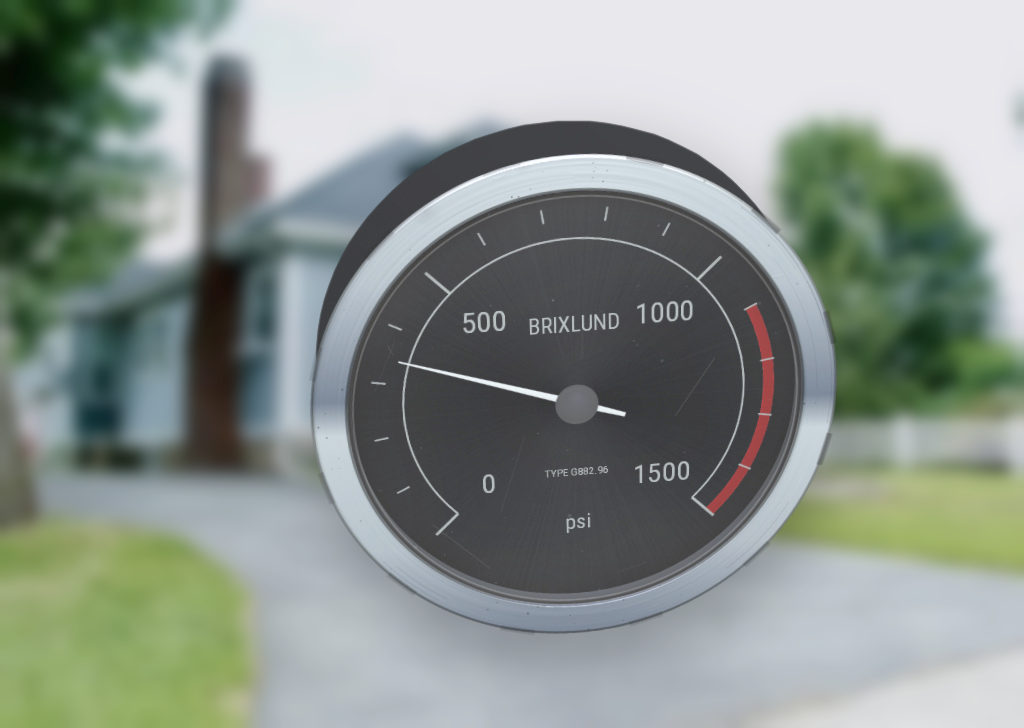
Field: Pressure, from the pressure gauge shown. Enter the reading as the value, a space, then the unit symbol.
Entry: 350 psi
